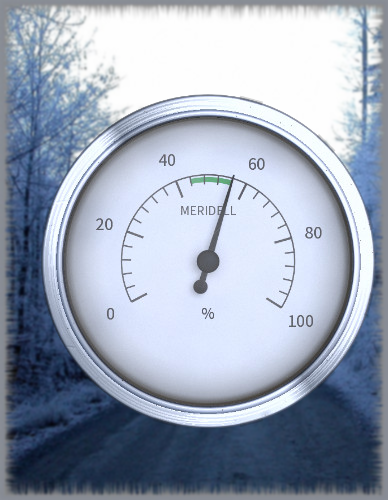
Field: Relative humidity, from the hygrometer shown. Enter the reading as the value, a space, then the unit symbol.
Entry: 56 %
